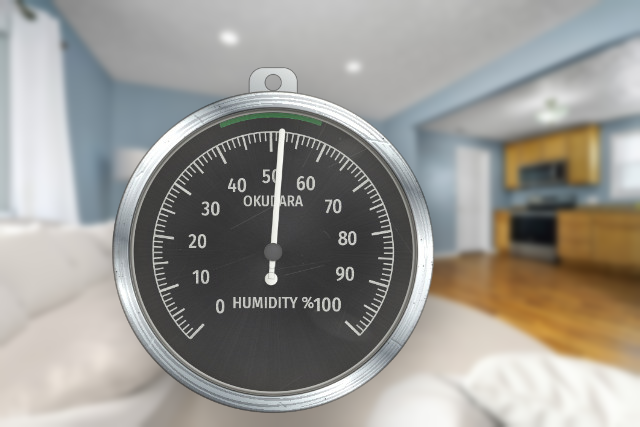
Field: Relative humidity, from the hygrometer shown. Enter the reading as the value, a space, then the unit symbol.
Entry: 52 %
